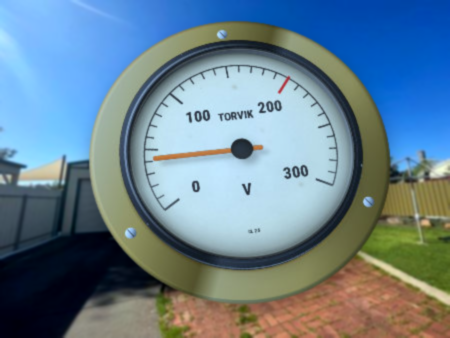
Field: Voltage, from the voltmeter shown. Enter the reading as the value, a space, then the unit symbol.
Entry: 40 V
